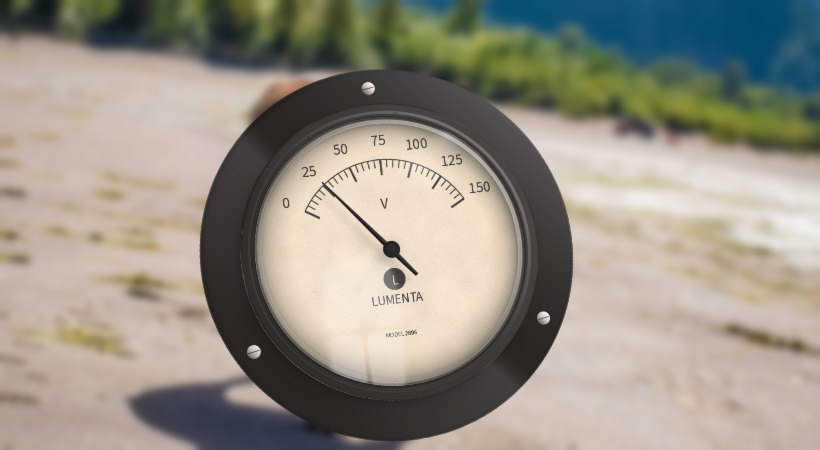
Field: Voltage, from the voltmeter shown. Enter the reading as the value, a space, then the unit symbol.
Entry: 25 V
